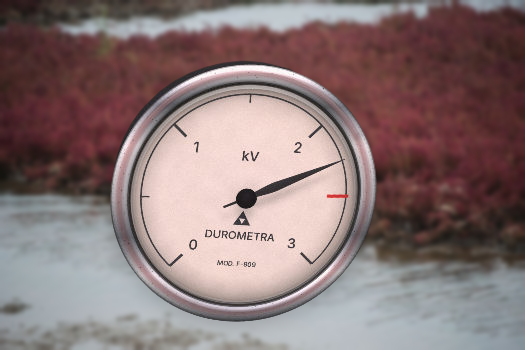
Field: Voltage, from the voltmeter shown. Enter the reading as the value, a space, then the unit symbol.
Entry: 2.25 kV
